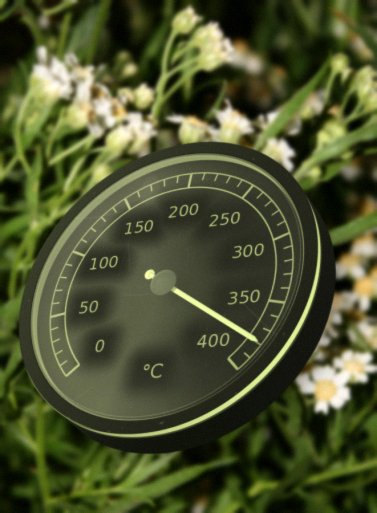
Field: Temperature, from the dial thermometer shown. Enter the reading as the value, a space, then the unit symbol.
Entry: 380 °C
